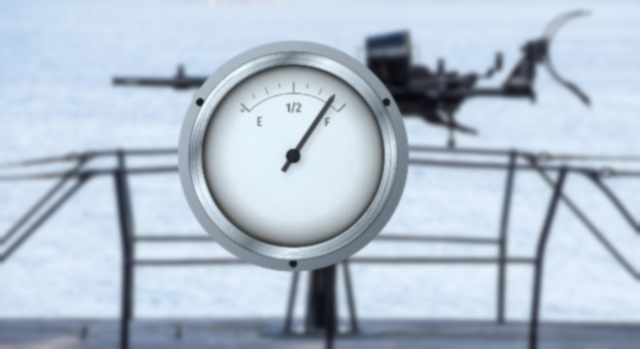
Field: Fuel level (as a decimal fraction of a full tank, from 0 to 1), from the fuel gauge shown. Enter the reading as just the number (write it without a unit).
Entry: 0.875
